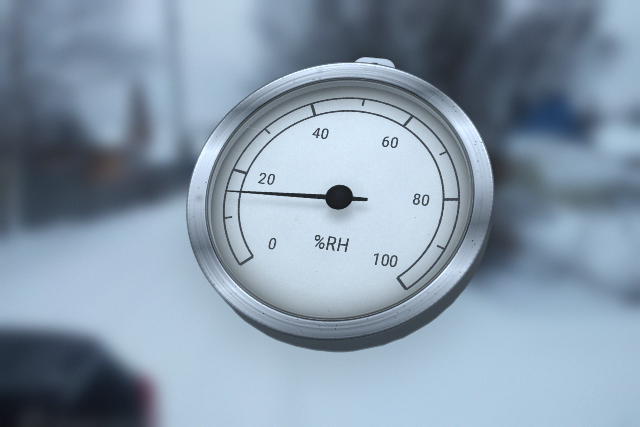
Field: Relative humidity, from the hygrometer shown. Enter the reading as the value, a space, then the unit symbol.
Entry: 15 %
